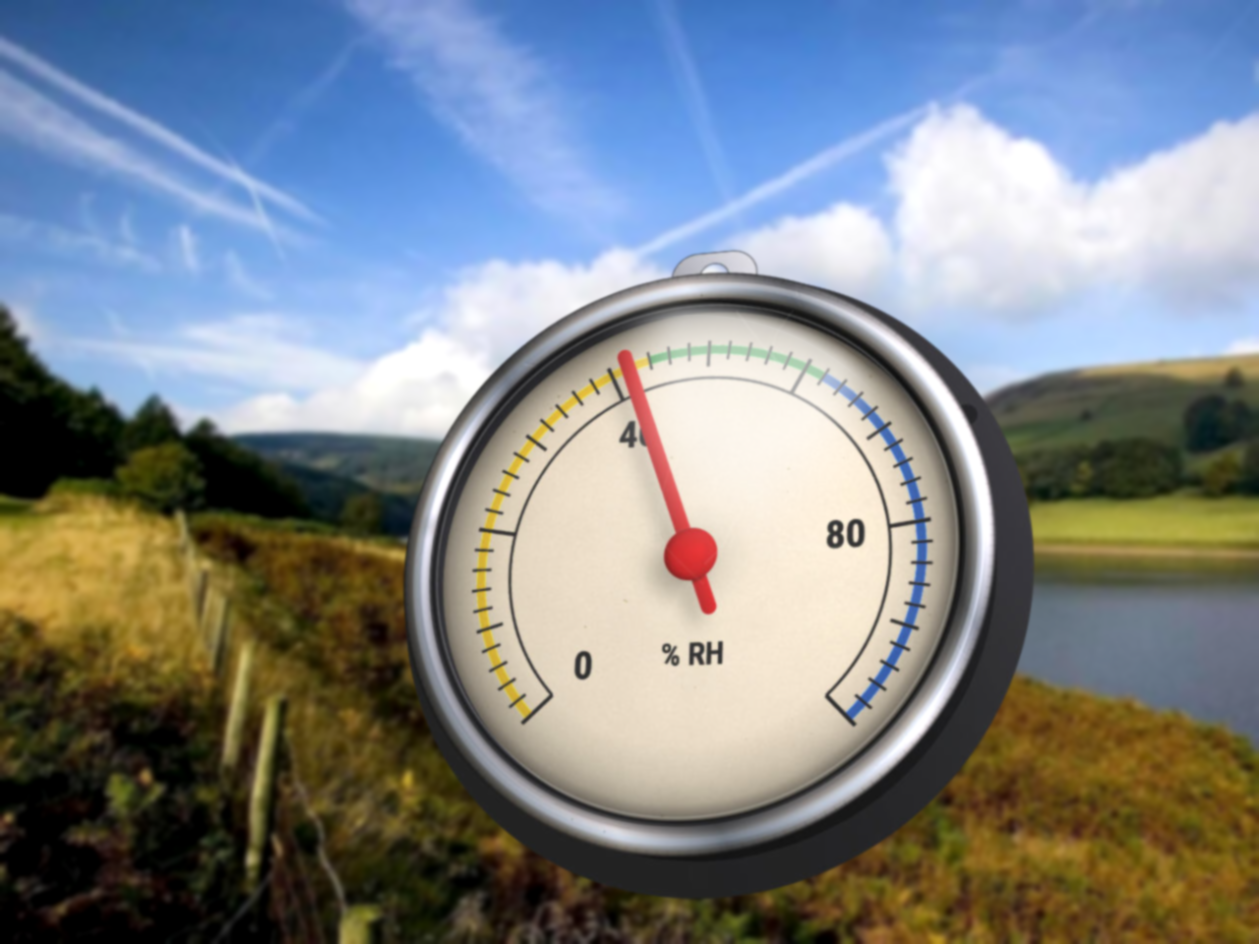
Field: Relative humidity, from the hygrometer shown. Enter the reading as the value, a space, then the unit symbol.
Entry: 42 %
